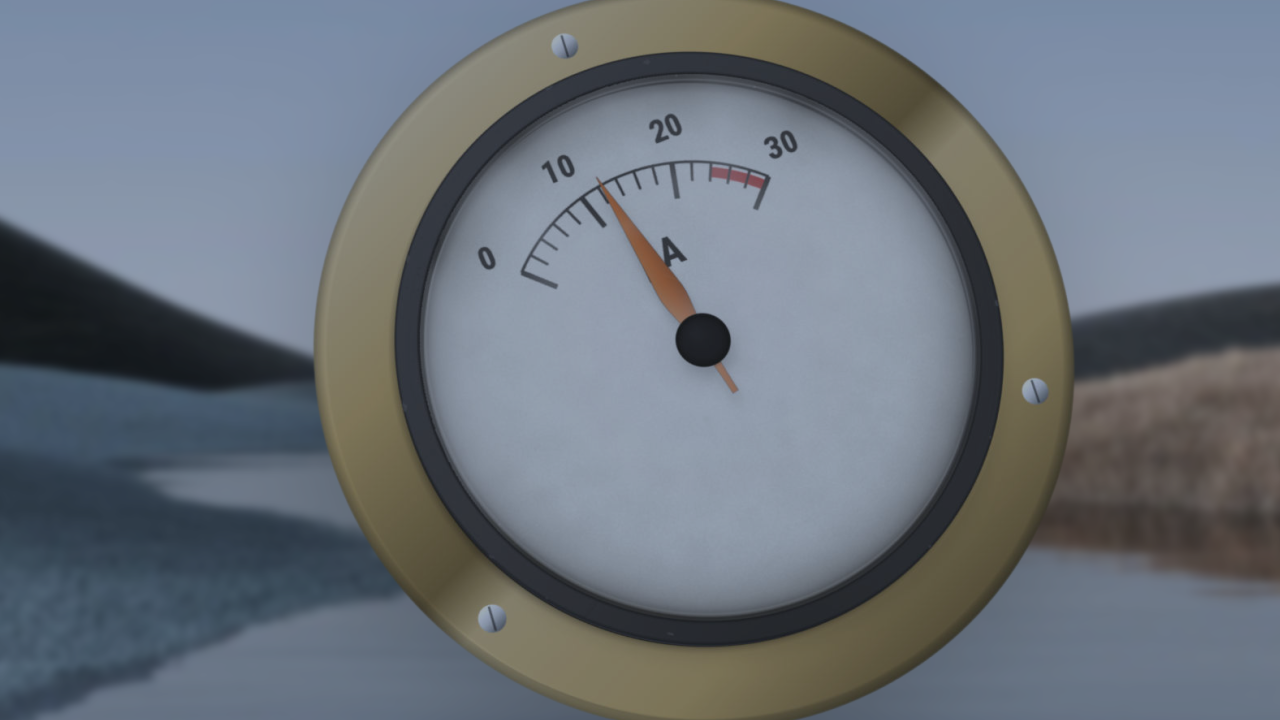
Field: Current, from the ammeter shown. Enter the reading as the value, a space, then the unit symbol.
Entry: 12 µA
